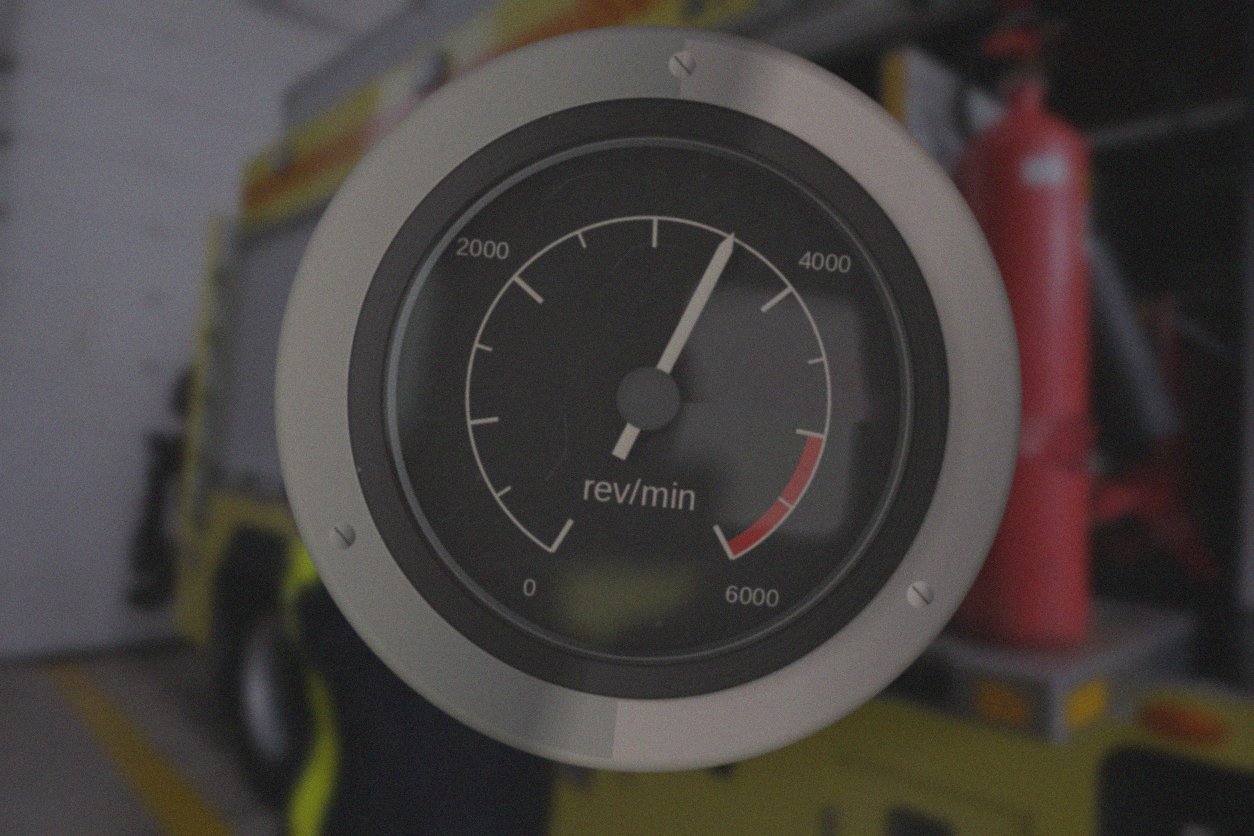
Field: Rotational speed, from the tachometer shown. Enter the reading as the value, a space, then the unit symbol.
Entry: 3500 rpm
